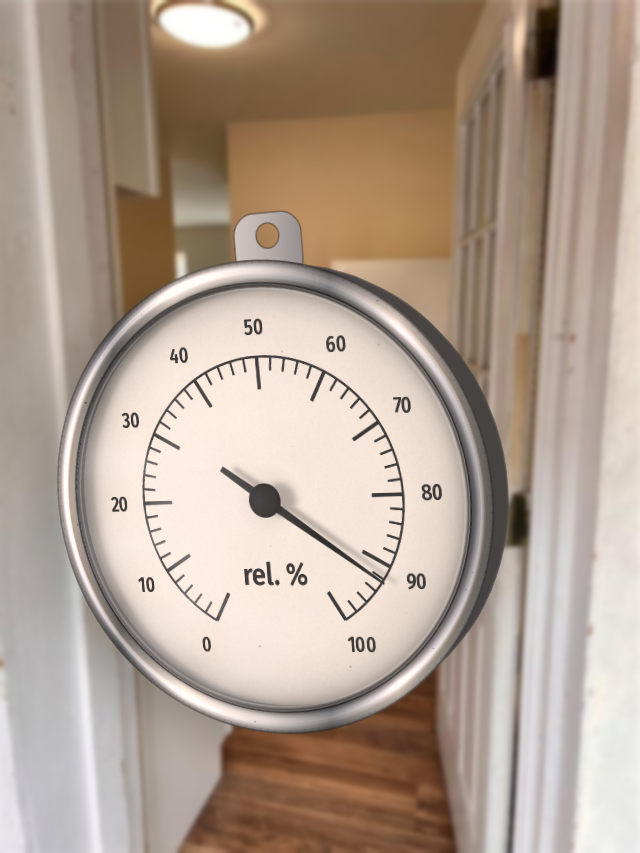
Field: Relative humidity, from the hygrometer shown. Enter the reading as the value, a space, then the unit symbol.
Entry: 92 %
